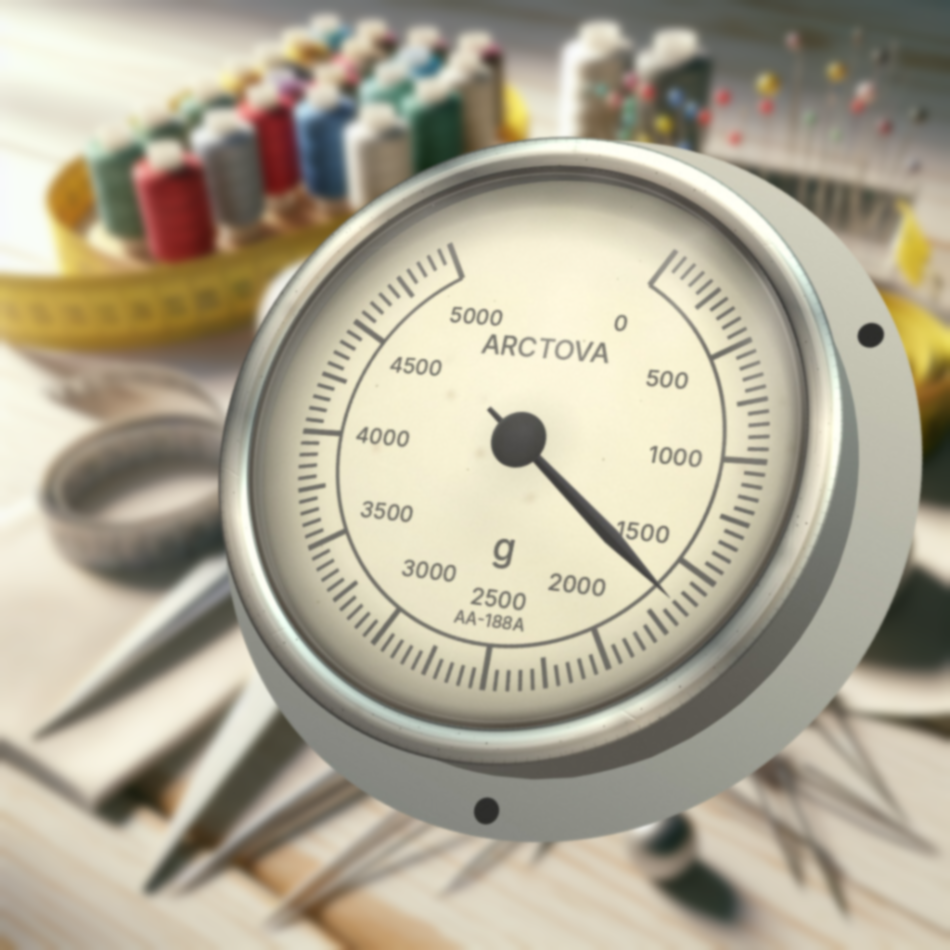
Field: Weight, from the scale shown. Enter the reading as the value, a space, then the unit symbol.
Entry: 1650 g
